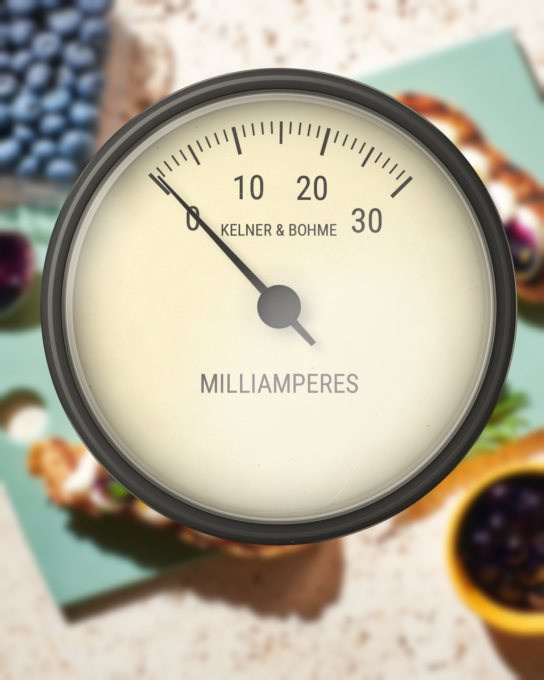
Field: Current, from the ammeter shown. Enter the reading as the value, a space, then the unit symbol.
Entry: 0.5 mA
